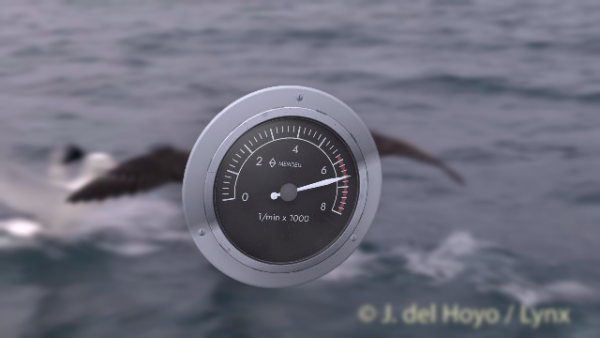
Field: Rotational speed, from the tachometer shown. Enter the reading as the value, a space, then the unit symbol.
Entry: 6600 rpm
